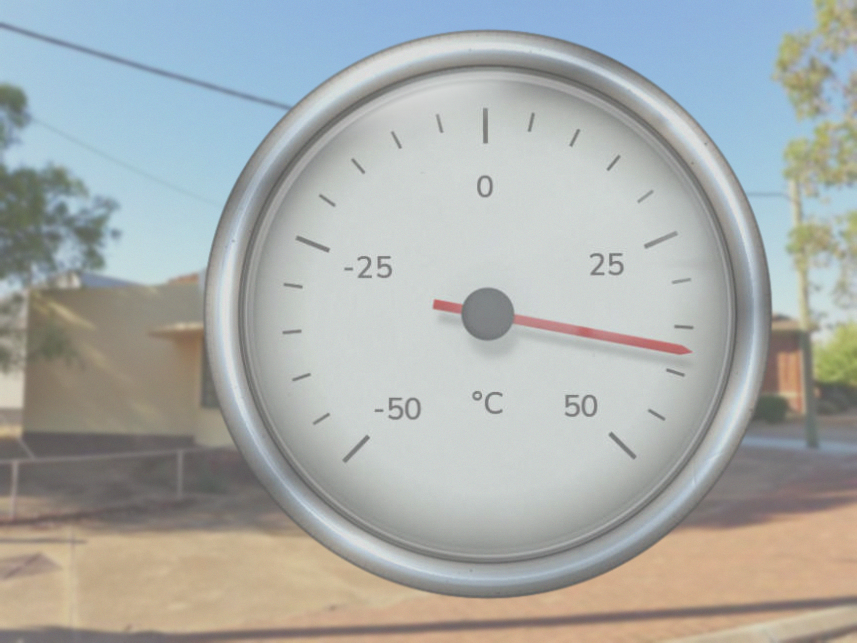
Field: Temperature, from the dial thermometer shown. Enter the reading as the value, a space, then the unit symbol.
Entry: 37.5 °C
